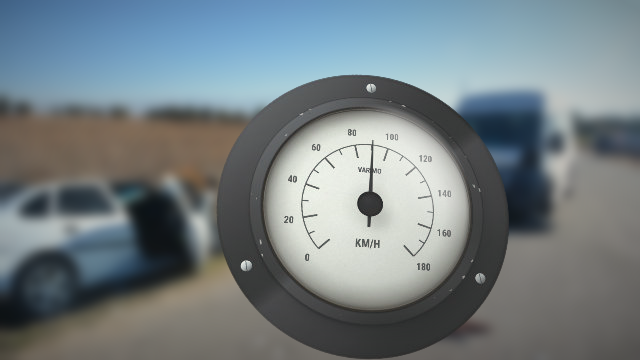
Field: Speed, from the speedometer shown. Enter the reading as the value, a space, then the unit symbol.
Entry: 90 km/h
